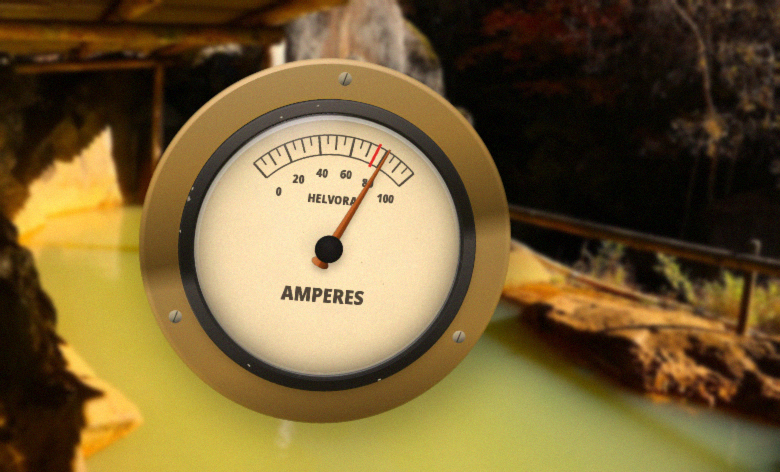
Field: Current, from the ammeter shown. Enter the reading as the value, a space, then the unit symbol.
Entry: 80 A
